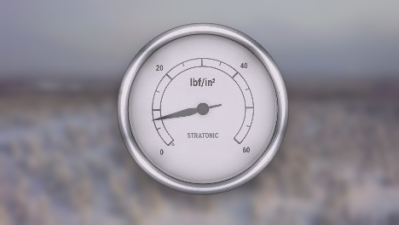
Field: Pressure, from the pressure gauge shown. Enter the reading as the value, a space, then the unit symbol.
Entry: 7.5 psi
